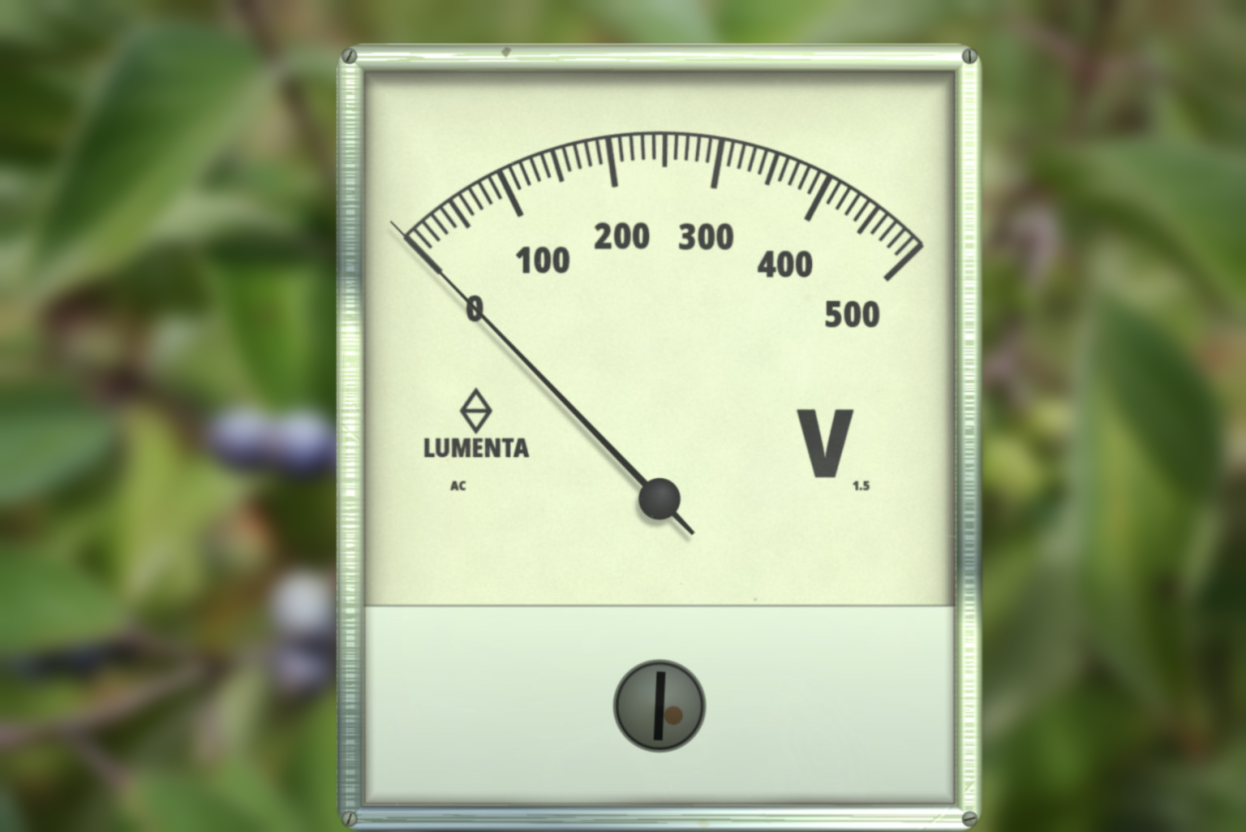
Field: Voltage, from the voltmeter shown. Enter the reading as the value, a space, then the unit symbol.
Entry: 0 V
